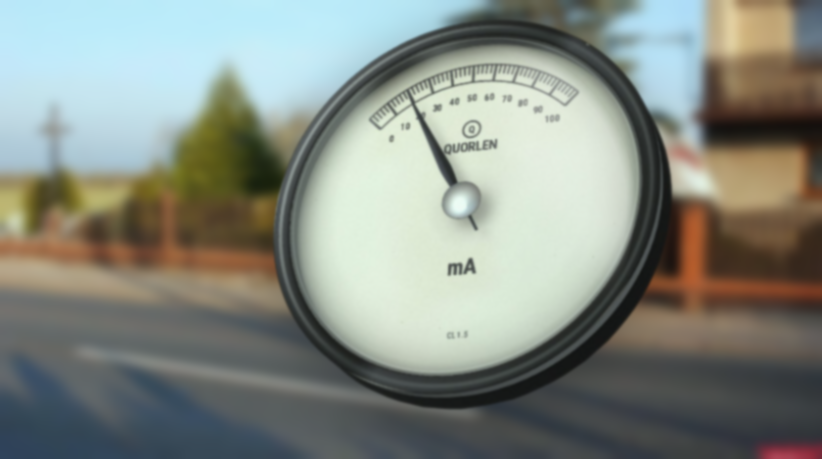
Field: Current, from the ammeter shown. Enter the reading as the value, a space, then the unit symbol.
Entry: 20 mA
